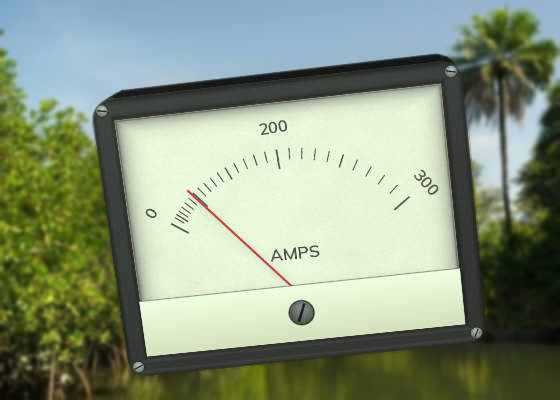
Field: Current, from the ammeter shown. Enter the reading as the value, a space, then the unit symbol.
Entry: 100 A
